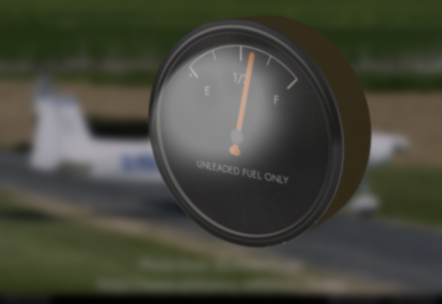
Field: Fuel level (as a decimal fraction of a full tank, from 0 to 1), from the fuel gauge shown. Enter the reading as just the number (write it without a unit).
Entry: 0.625
